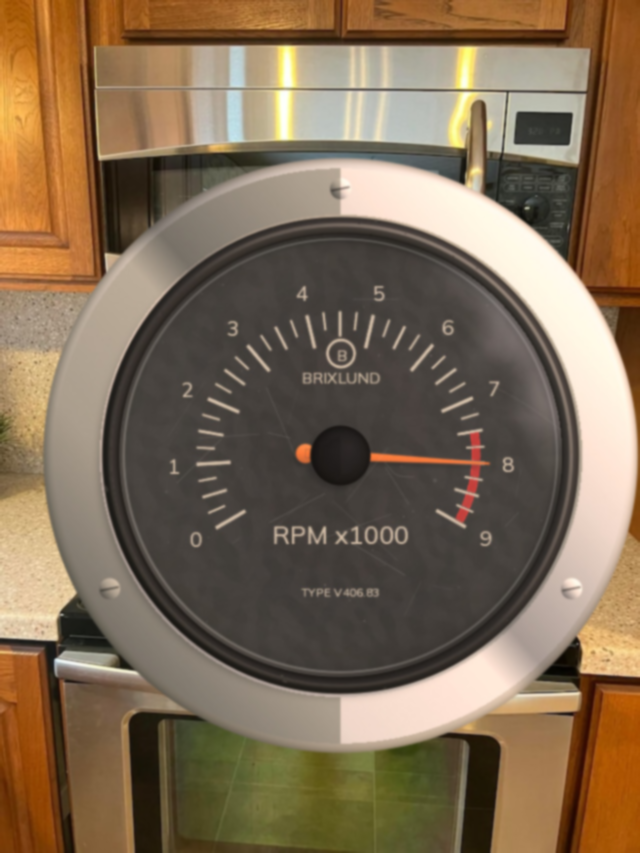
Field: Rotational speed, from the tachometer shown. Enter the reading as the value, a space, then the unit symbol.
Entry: 8000 rpm
